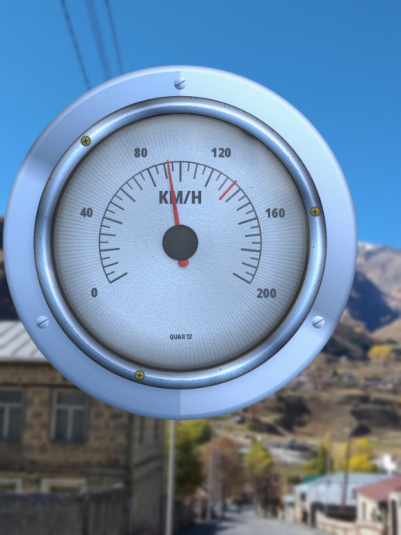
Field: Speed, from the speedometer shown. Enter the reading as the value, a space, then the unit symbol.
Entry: 92.5 km/h
